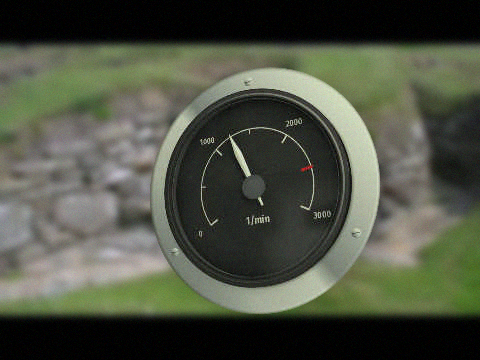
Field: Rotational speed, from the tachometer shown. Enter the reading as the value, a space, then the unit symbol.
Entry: 1250 rpm
